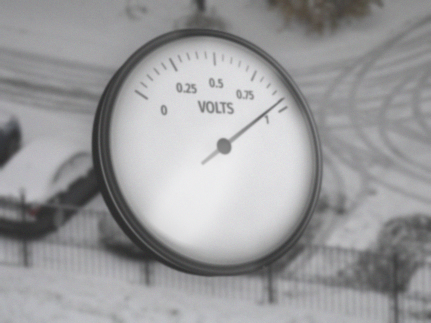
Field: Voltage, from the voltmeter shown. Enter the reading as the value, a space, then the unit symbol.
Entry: 0.95 V
